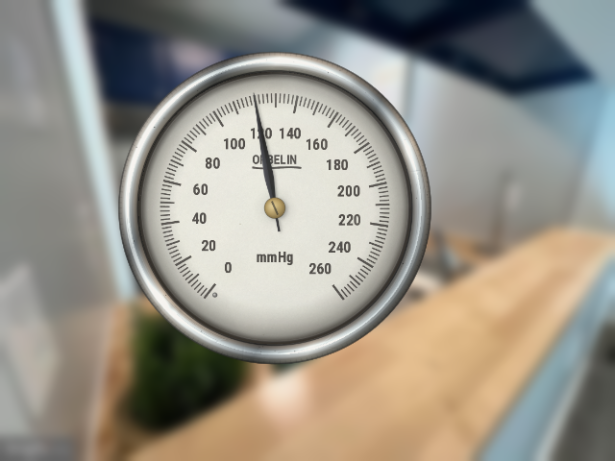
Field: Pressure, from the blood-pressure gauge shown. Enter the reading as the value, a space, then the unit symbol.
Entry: 120 mmHg
